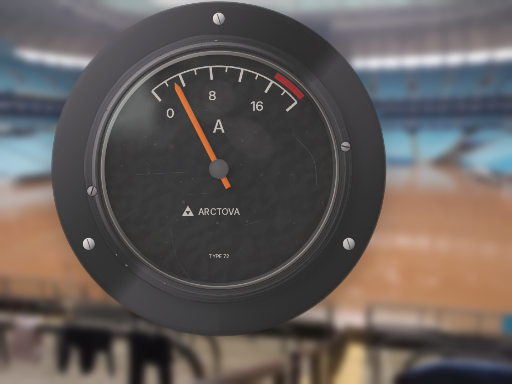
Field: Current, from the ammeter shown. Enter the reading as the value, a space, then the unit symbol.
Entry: 3 A
